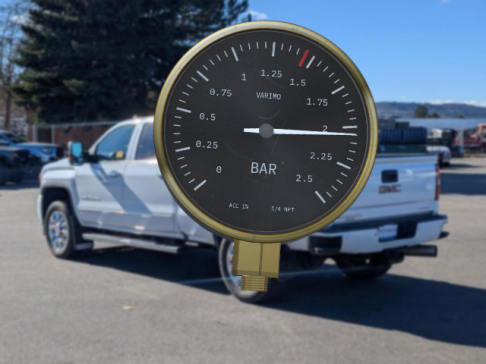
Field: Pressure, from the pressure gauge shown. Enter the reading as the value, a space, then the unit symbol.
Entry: 2.05 bar
